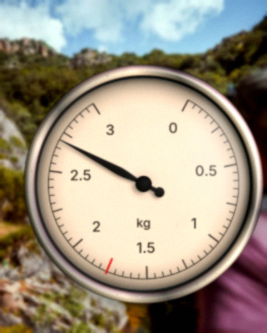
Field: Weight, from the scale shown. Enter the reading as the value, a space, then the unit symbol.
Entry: 2.7 kg
